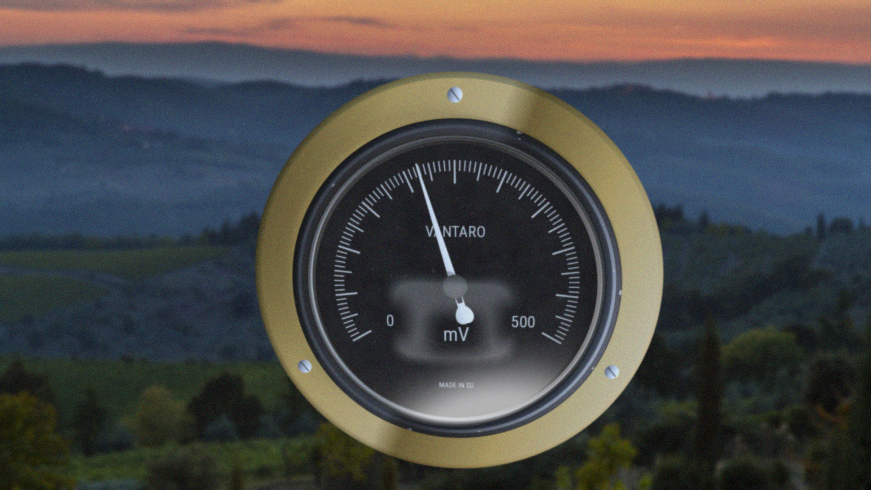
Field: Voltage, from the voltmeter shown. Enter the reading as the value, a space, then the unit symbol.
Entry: 215 mV
